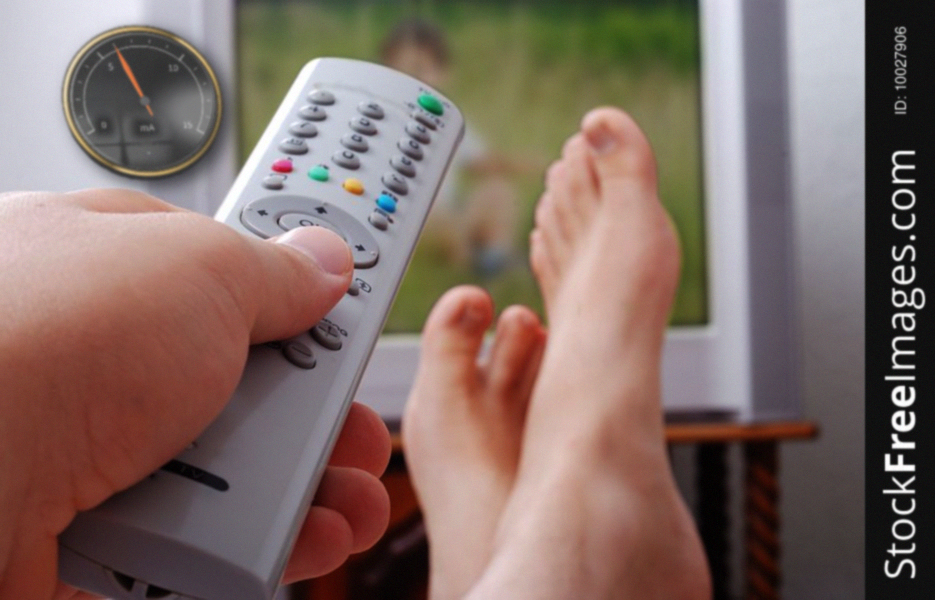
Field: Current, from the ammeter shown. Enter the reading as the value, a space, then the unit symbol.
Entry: 6 mA
